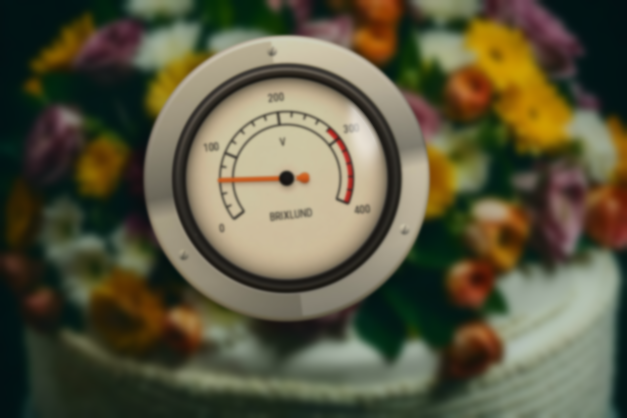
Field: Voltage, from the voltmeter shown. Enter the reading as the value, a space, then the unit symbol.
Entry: 60 V
